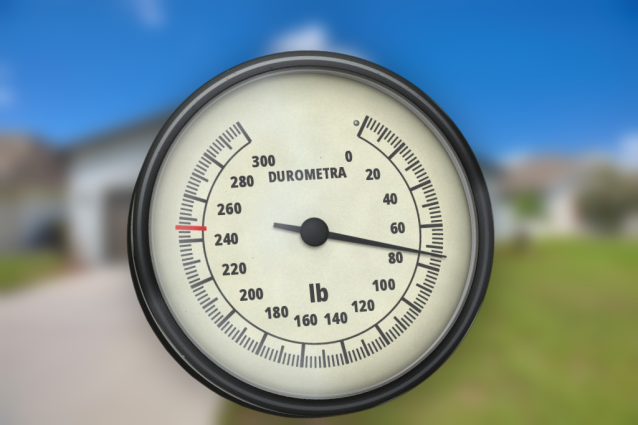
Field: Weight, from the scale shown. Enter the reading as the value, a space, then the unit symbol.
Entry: 74 lb
